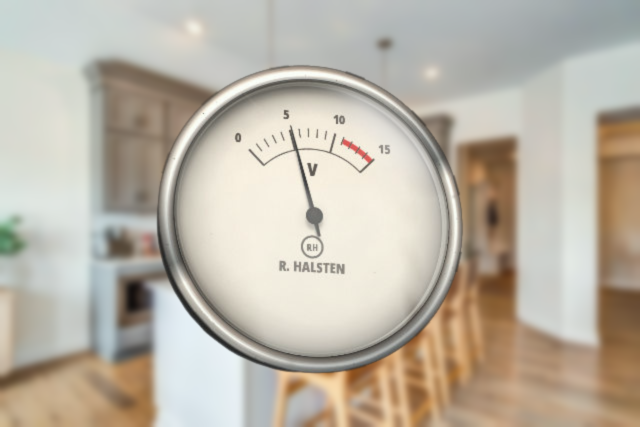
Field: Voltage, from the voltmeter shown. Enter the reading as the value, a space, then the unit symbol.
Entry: 5 V
